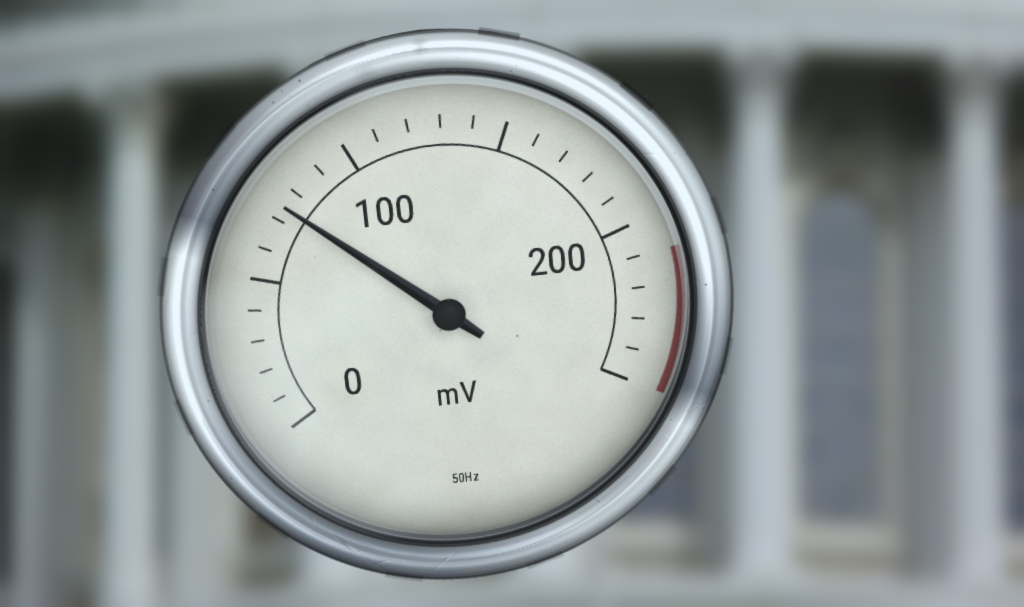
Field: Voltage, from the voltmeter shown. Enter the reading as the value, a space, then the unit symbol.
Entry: 75 mV
